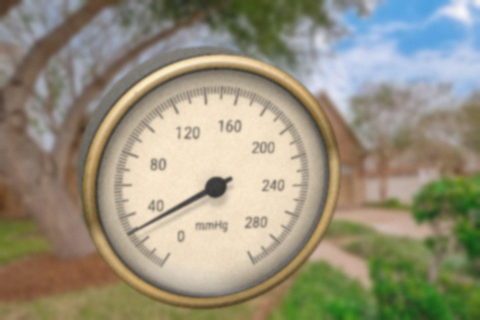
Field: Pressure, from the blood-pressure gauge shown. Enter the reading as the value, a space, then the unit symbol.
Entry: 30 mmHg
